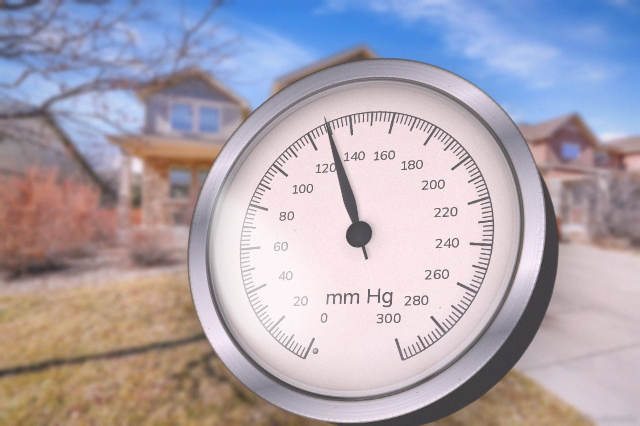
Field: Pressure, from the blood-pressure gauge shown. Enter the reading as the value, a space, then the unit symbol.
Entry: 130 mmHg
